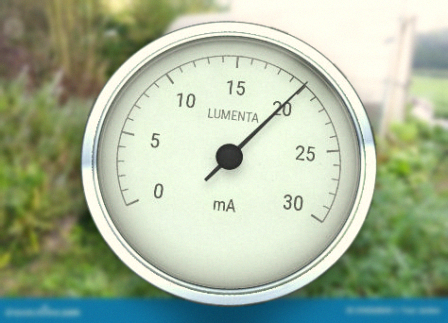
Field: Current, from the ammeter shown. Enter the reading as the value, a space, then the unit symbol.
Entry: 20 mA
